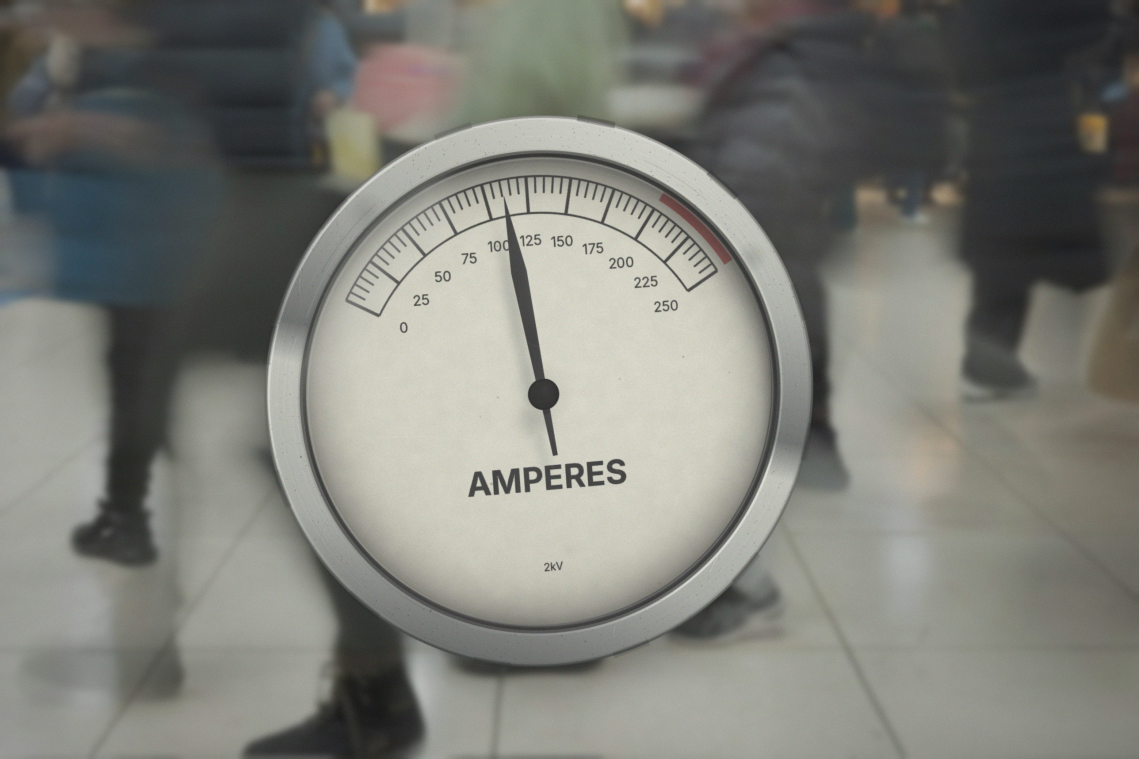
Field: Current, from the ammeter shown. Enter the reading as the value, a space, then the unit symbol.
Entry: 110 A
